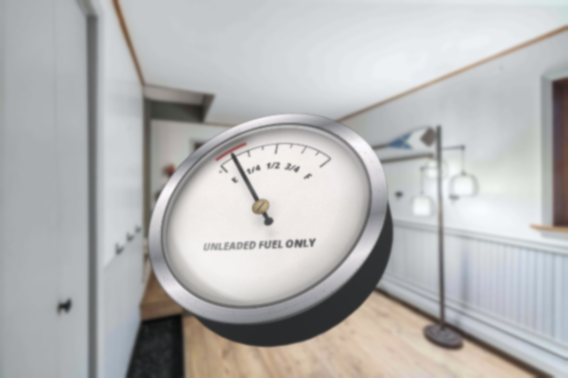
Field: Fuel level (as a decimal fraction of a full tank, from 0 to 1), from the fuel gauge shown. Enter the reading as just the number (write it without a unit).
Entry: 0.125
